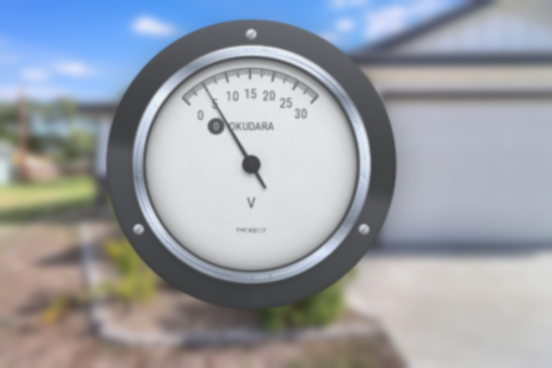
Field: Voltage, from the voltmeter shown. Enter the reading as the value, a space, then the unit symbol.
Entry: 5 V
